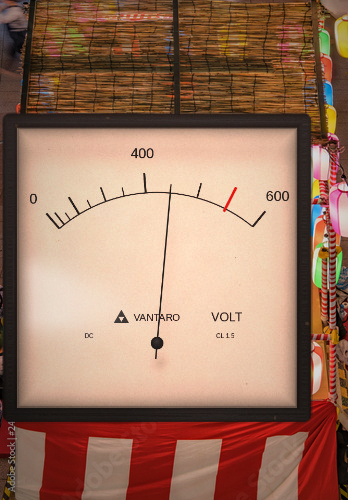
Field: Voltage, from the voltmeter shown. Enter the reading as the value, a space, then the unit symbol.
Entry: 450 V
